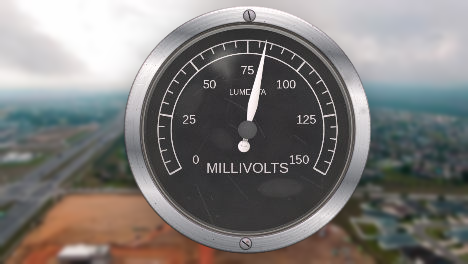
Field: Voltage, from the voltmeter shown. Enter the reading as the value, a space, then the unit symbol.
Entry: 82.5 mV
